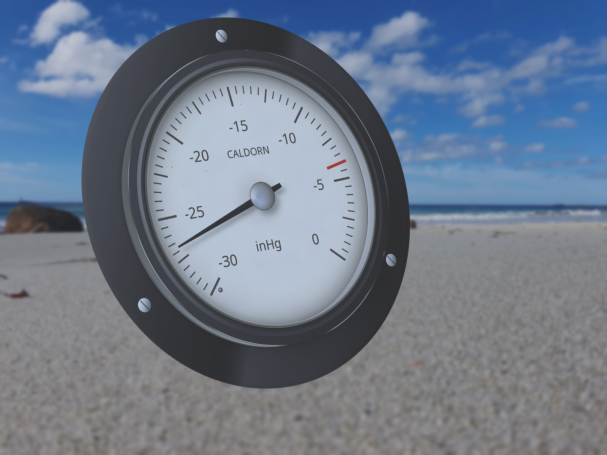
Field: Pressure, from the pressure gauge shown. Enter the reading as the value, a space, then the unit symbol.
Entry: -26.75 inHg
